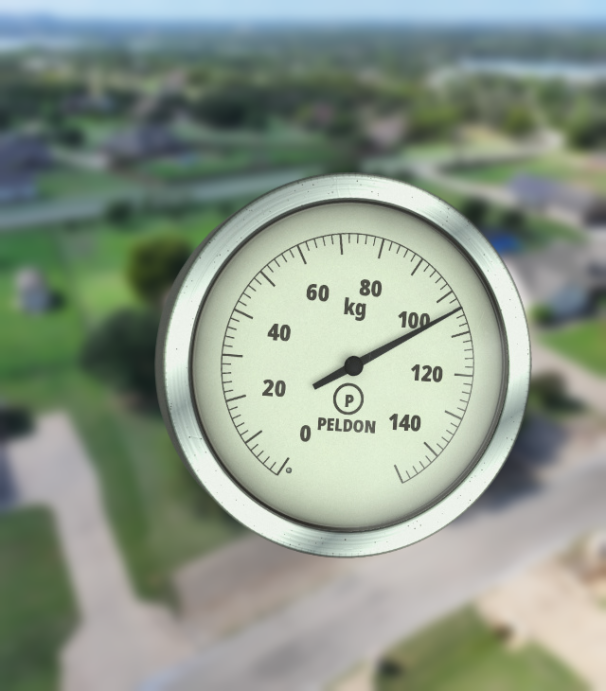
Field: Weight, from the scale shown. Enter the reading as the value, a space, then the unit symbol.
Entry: 104 kg
